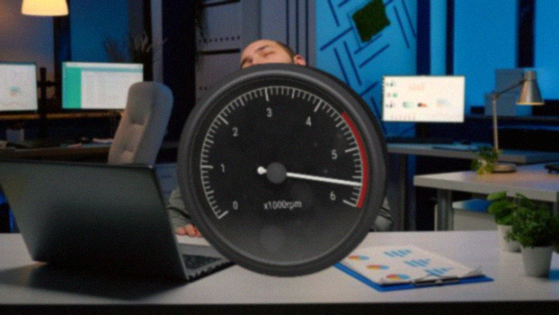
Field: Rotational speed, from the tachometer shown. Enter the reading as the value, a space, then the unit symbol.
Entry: 5600 rpm
